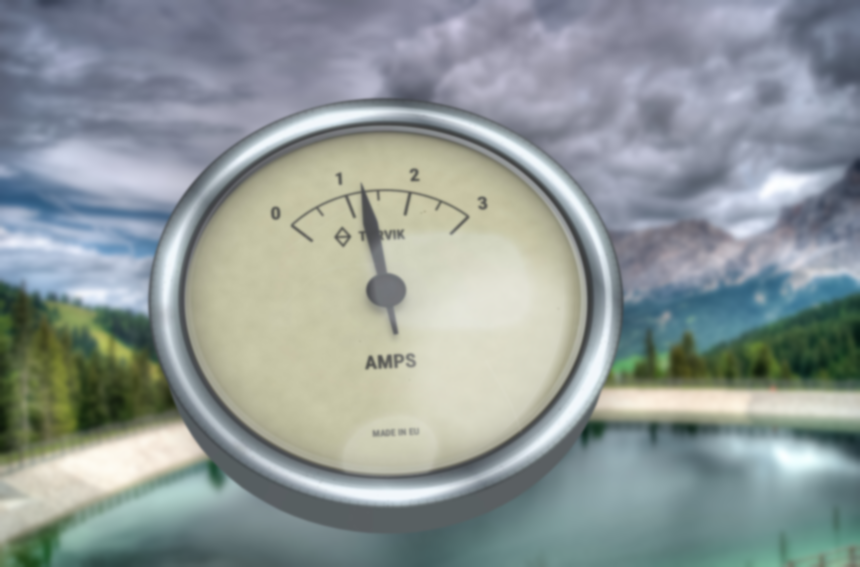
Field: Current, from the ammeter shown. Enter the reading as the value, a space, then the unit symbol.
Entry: 1.25 A
